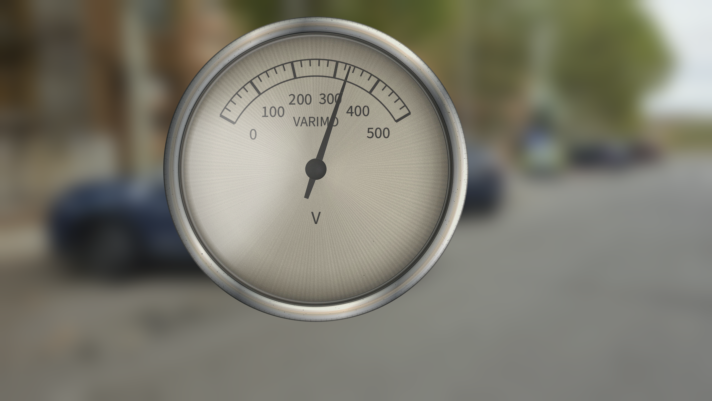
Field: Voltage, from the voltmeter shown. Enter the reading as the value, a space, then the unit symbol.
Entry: 330 V
